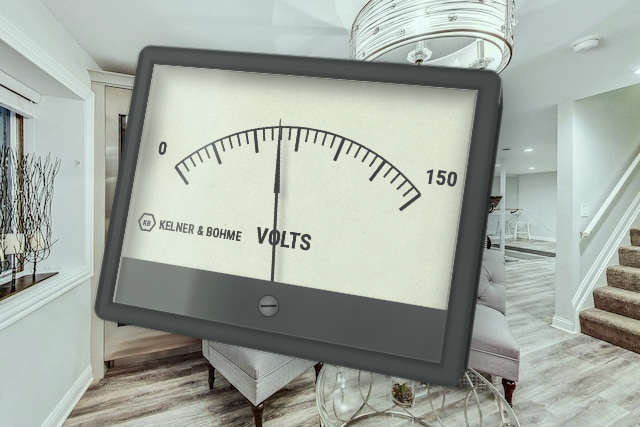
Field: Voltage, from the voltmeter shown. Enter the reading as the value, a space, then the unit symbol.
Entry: 65 V
